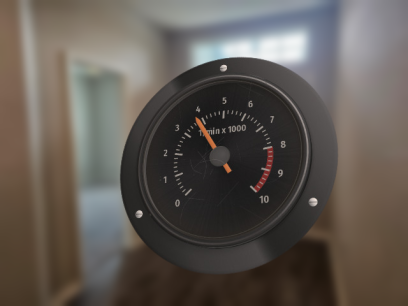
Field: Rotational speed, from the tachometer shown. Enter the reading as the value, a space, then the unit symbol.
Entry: 3800 rpm
